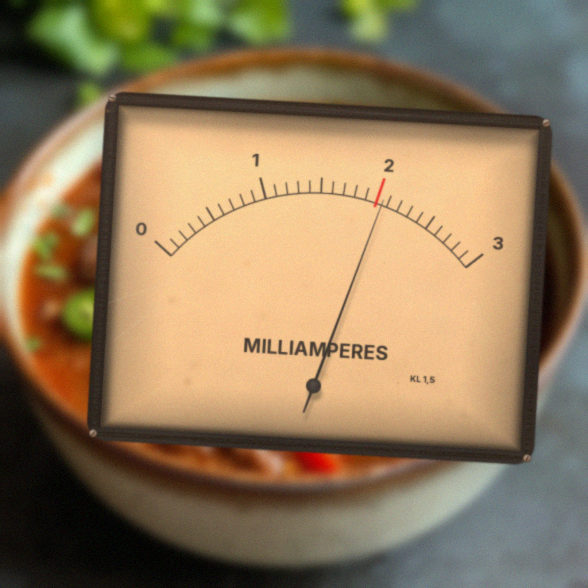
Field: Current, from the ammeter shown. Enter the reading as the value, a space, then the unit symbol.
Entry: 2.05 mA
